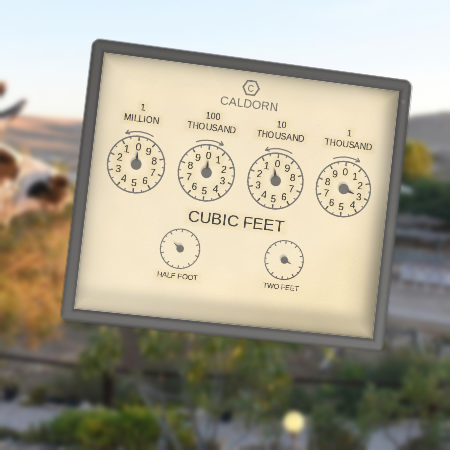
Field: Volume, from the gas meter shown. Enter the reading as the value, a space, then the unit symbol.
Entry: 300 ft³
